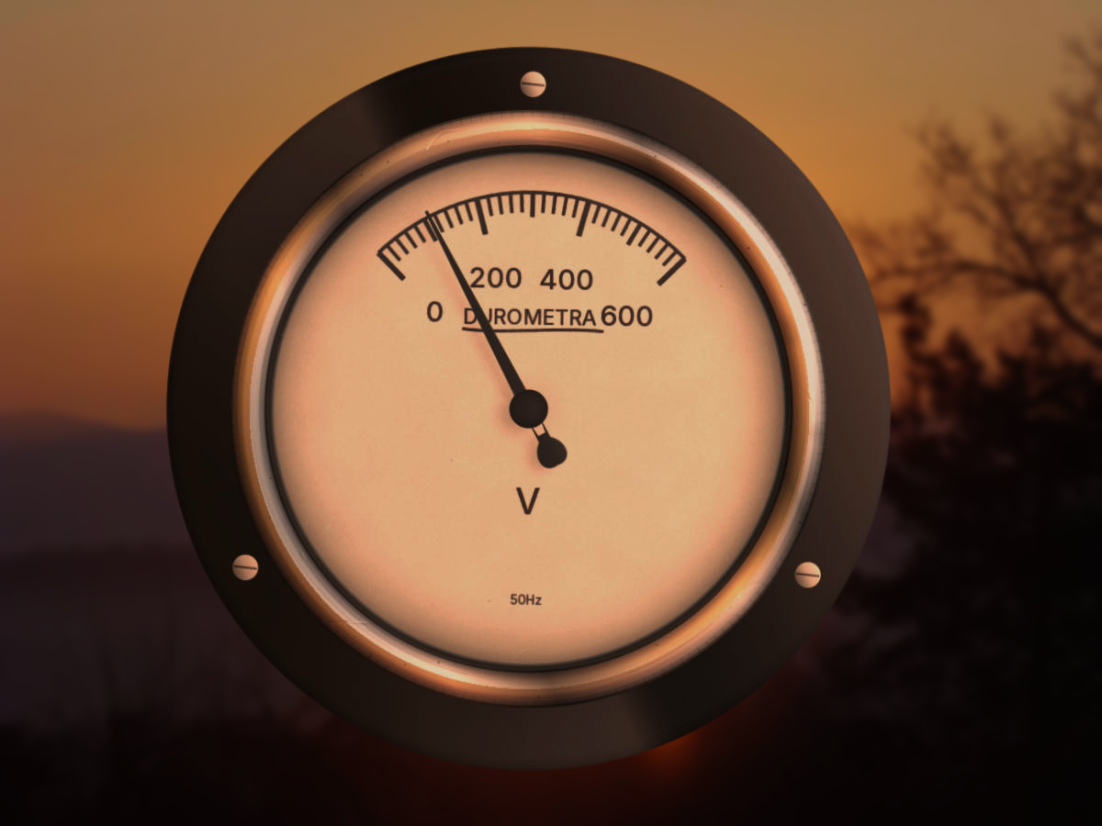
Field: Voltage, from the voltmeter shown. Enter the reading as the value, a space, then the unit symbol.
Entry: 110 V
